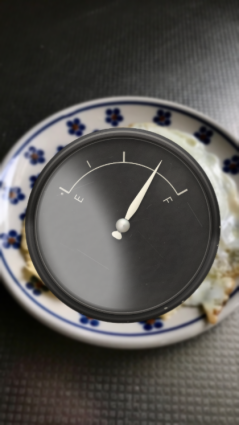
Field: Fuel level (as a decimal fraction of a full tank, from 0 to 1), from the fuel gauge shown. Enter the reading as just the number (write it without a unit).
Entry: 0.75
